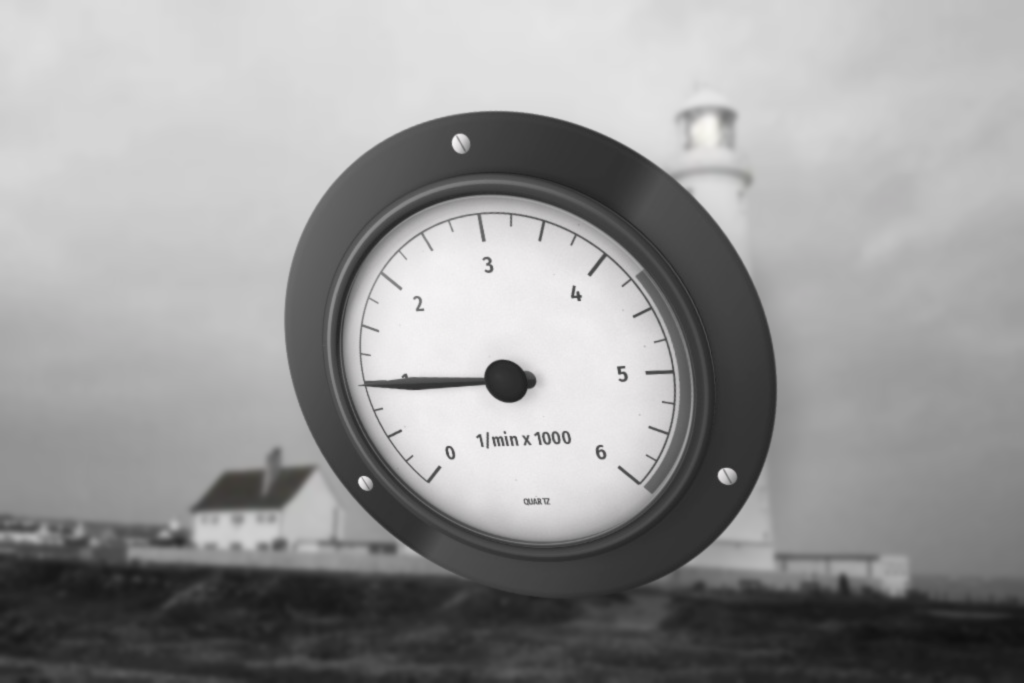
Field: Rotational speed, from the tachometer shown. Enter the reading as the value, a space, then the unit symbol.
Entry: 1000 rpm
